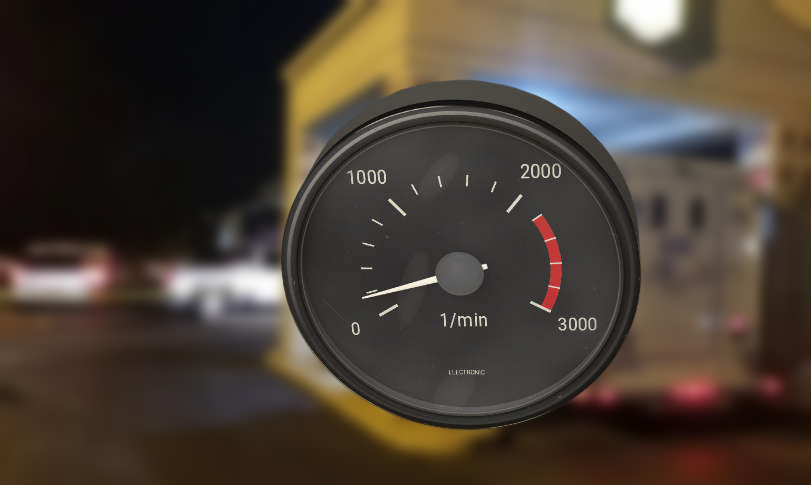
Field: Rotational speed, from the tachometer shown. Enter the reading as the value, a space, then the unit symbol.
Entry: 200 rpm
